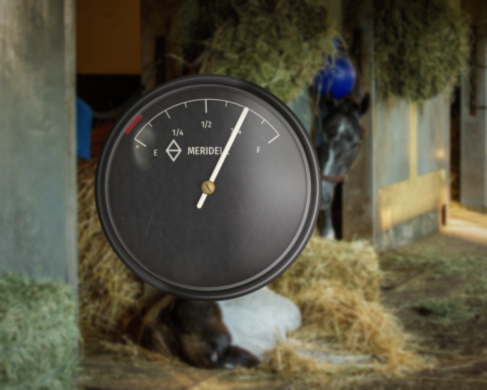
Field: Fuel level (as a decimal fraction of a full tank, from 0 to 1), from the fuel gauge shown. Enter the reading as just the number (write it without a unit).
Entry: 0.75
